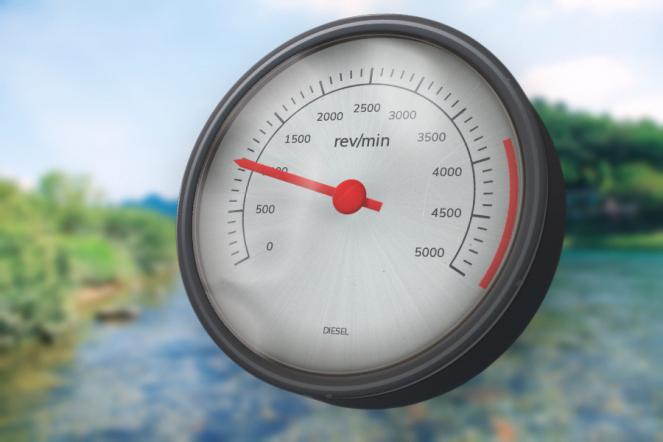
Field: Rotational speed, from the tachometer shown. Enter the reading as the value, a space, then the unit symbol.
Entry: 950 rpm
